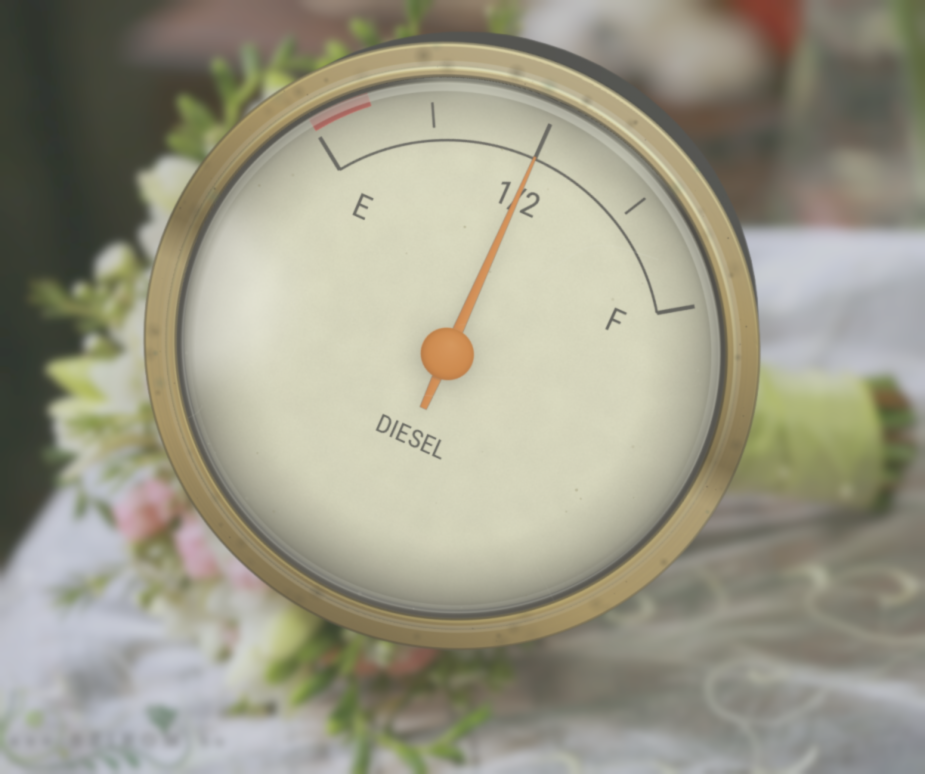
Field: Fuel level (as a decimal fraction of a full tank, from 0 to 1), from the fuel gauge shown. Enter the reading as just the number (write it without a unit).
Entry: 0.5
